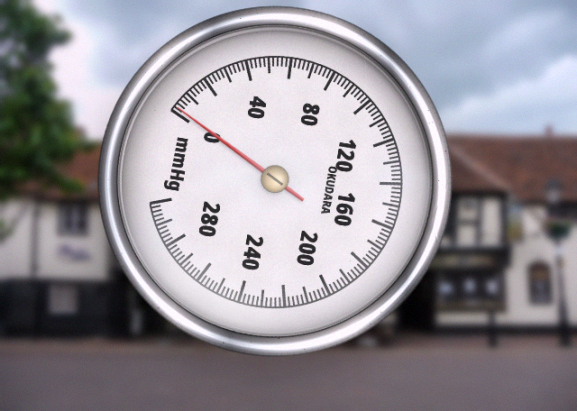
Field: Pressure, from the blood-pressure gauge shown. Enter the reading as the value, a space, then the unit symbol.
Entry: 2 mmHg
